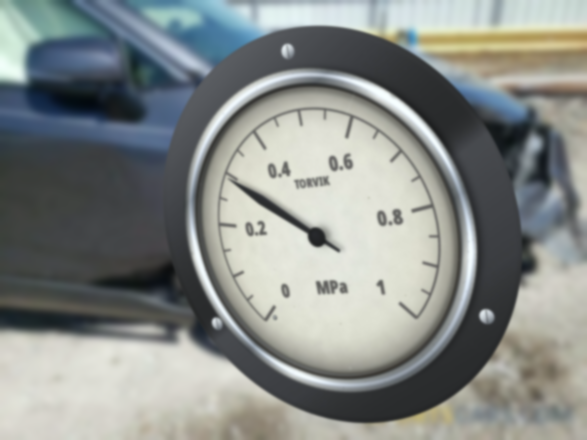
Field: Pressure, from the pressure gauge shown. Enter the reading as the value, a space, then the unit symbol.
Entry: 0.3 MPa
